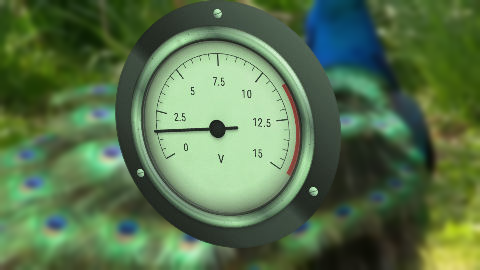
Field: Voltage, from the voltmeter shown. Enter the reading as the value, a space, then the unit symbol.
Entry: 1.5 V
